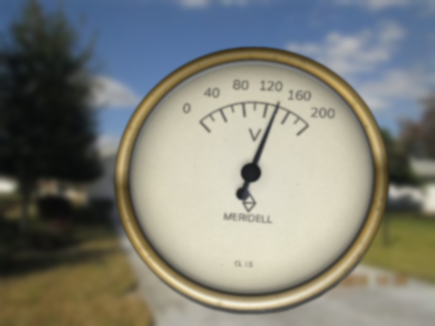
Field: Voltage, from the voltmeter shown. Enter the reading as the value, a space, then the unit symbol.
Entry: 140 V
